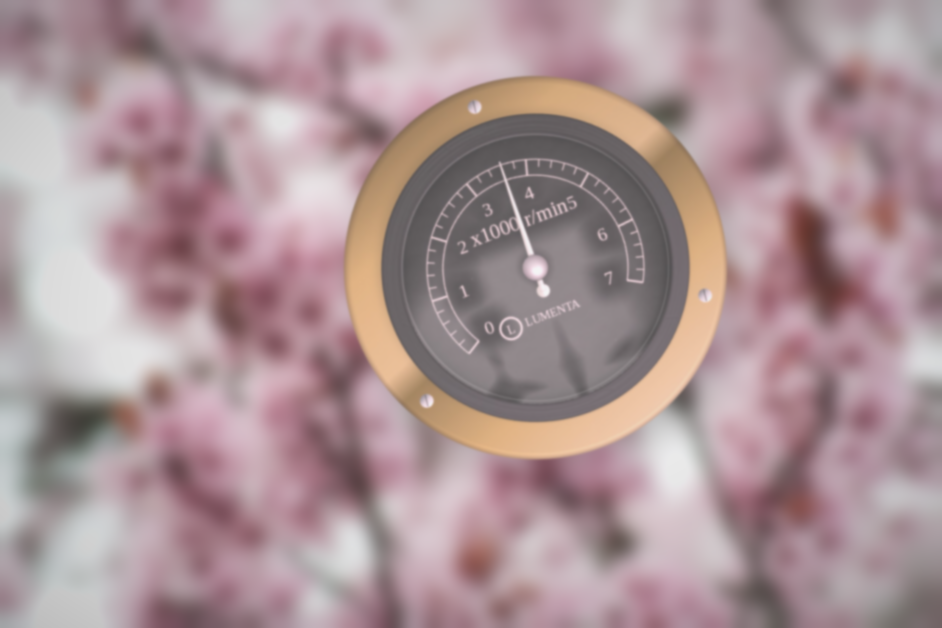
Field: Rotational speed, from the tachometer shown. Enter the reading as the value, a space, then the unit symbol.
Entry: 3600 rpm
